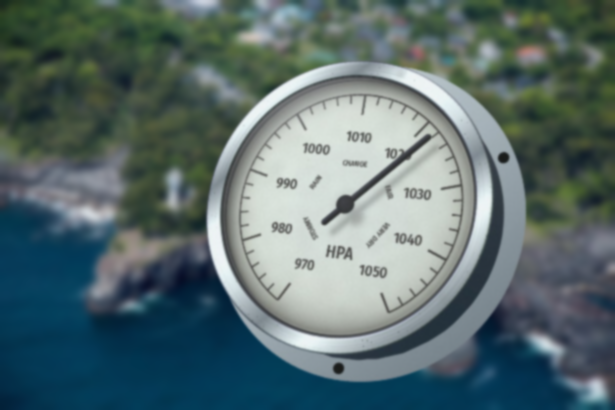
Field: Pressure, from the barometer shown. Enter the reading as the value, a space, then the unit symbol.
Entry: 1022 hPa
